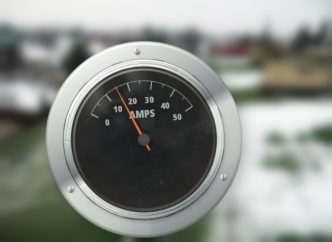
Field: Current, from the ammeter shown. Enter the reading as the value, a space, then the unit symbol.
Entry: 15 A
